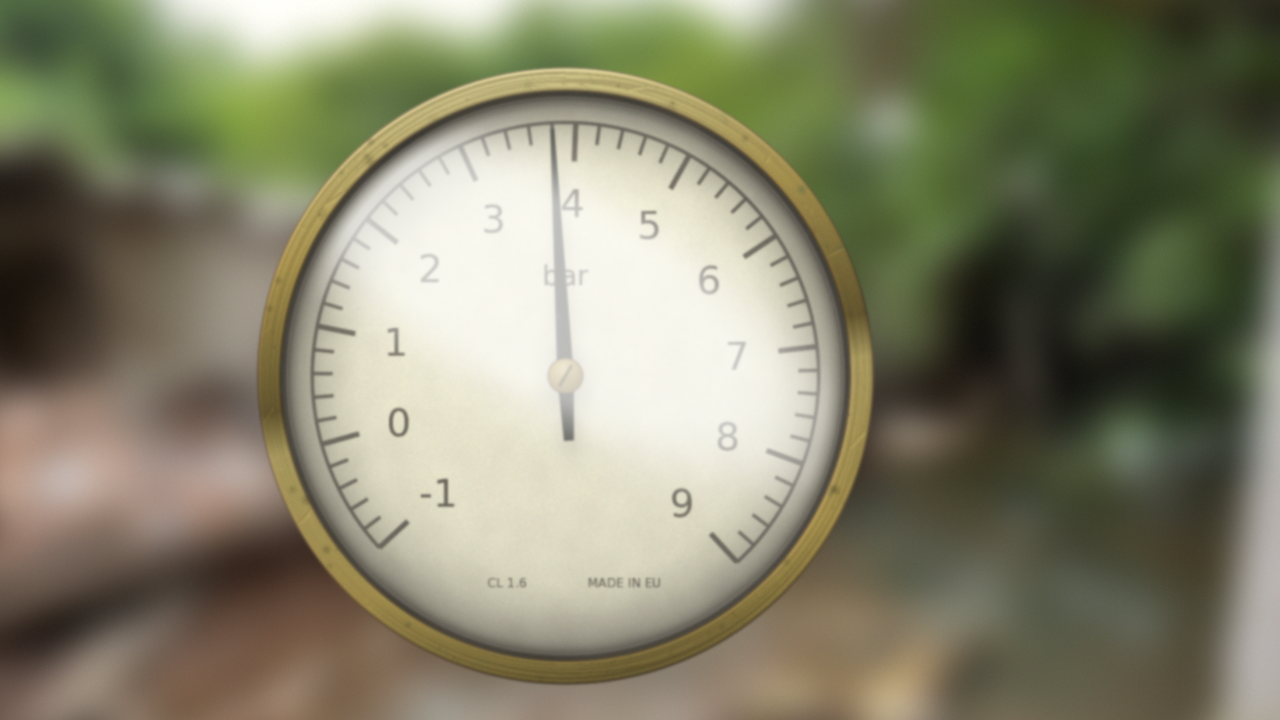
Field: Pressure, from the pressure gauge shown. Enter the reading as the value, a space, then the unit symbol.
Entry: 3.8 bar
